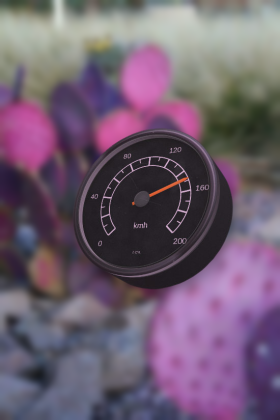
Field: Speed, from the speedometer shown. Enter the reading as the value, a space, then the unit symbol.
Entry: 150 km/h
